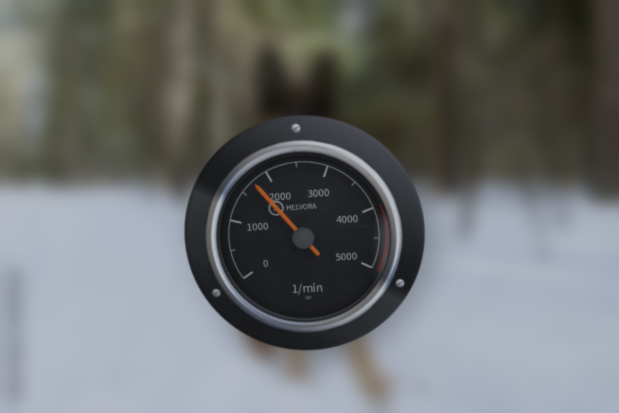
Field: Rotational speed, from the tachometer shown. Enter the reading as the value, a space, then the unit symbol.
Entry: 1750 rpm
